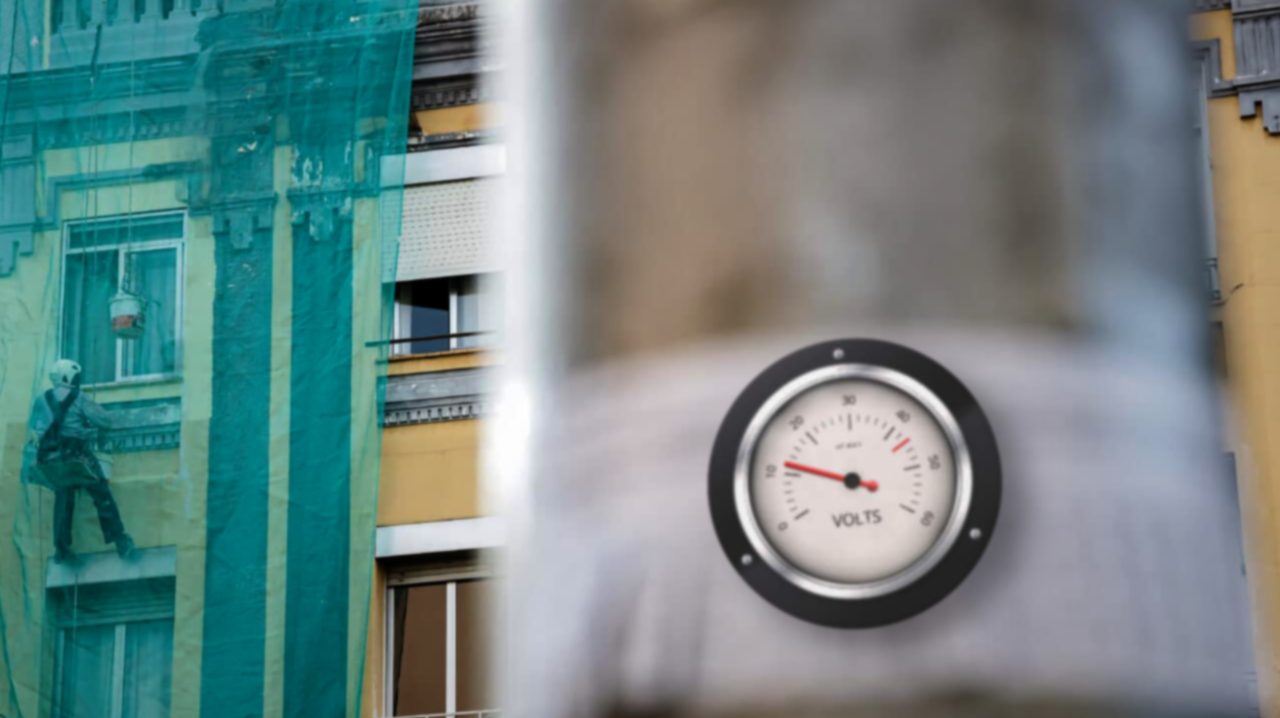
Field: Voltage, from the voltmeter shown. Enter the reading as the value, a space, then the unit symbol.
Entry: 12 V
